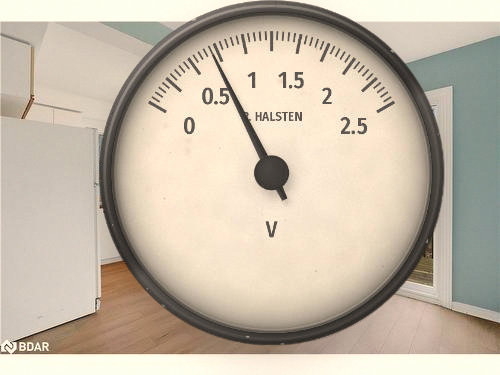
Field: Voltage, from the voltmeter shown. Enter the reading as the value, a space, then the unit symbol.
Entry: 0.7 V
